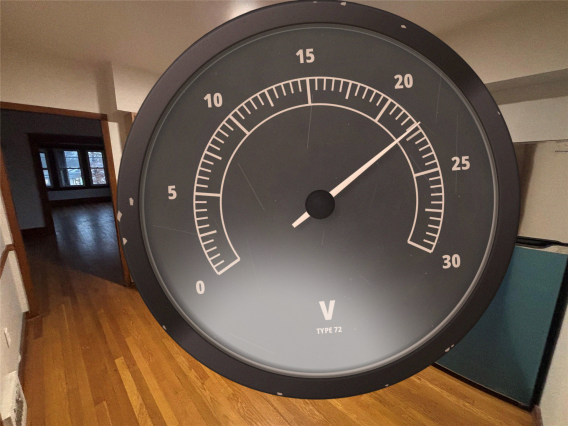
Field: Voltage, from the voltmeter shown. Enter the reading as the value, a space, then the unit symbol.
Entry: 22 V
